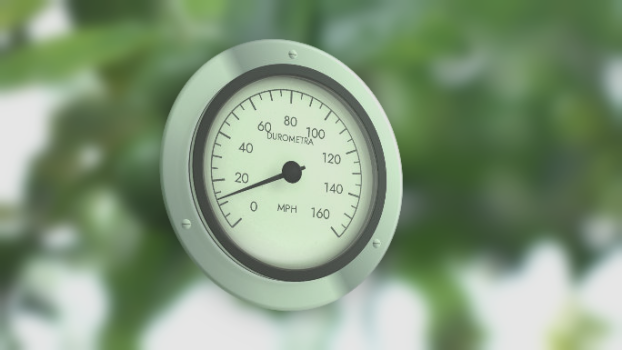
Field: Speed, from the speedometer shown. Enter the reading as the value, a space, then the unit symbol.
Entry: 12.5 mph
